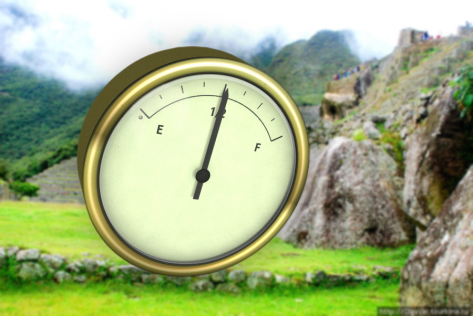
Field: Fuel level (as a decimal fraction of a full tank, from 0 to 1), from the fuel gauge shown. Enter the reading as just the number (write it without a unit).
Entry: 0.5
